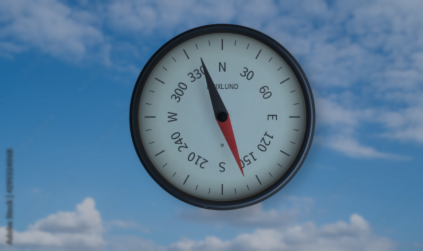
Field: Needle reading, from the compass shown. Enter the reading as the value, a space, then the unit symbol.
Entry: 160 °
